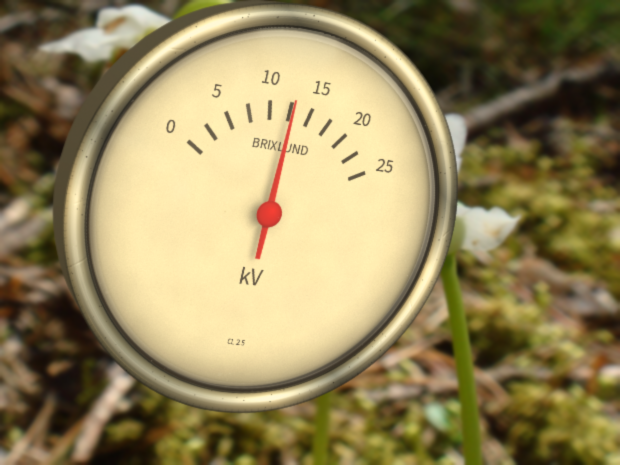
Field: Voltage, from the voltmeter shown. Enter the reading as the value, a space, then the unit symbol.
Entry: 12.5 kV
